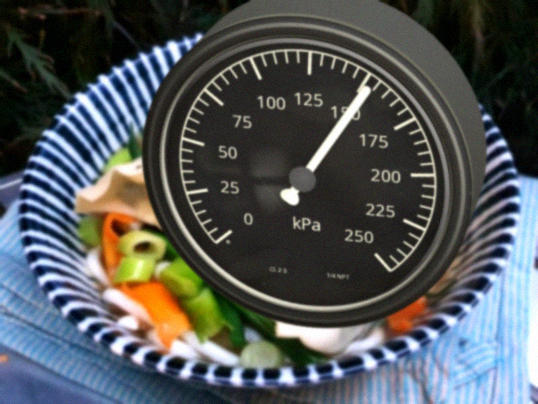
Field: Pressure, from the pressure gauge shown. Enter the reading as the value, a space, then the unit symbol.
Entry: 152.5 kPa
